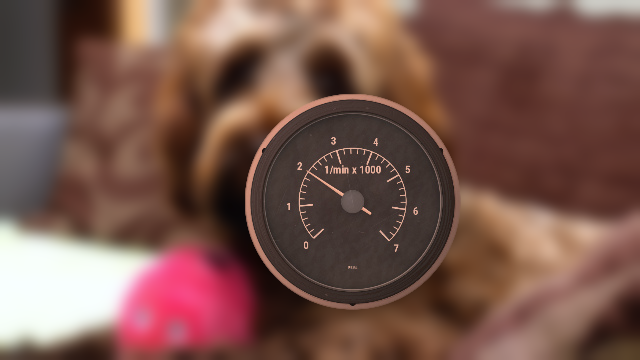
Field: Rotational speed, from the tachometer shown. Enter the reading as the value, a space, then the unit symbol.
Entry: 2000 rpm
